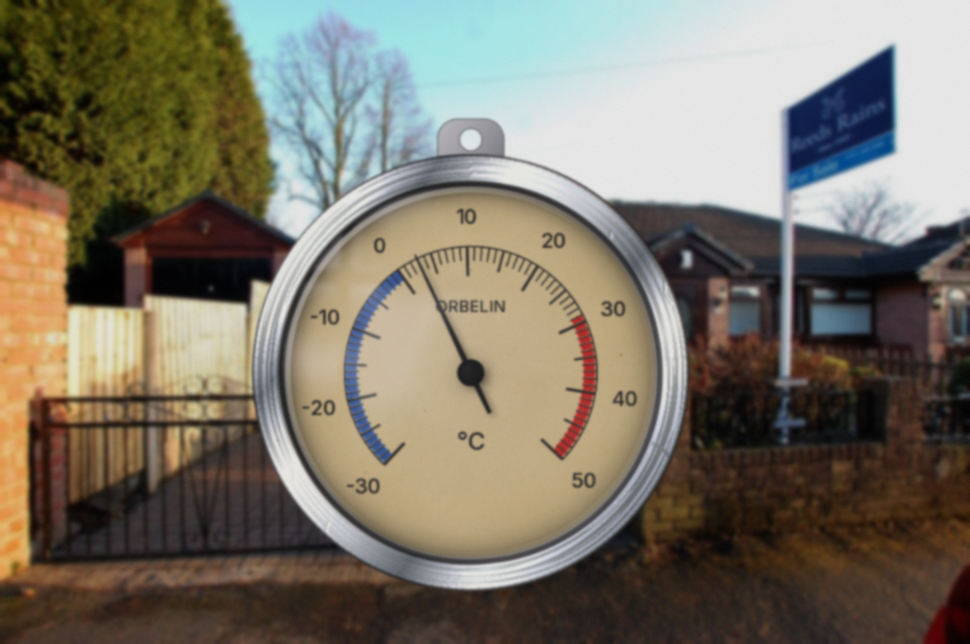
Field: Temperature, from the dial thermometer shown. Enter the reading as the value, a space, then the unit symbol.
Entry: 3 °C
